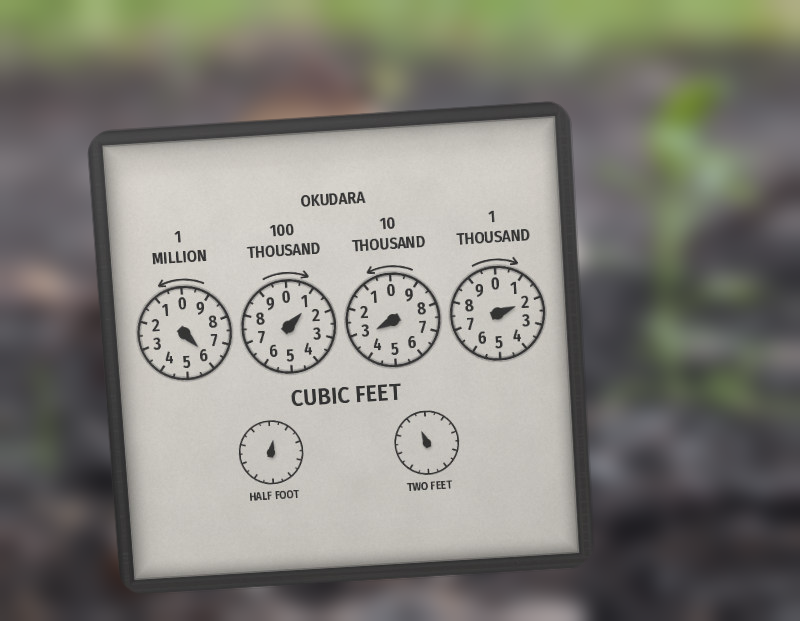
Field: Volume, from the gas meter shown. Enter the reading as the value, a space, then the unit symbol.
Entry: 613200 ft³
